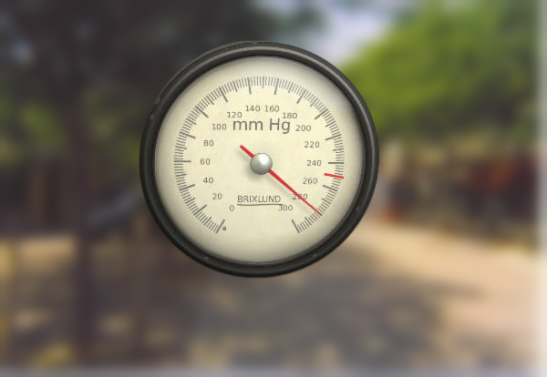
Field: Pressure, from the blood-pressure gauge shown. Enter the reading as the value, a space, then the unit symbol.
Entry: 280 mmHg
